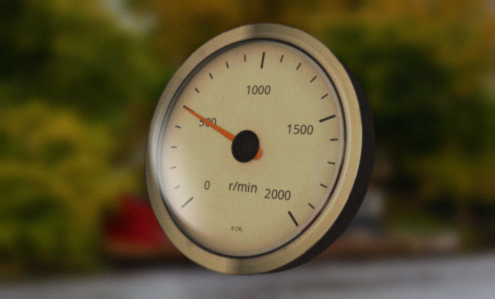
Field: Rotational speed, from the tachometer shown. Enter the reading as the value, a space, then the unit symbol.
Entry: 500 rpm
